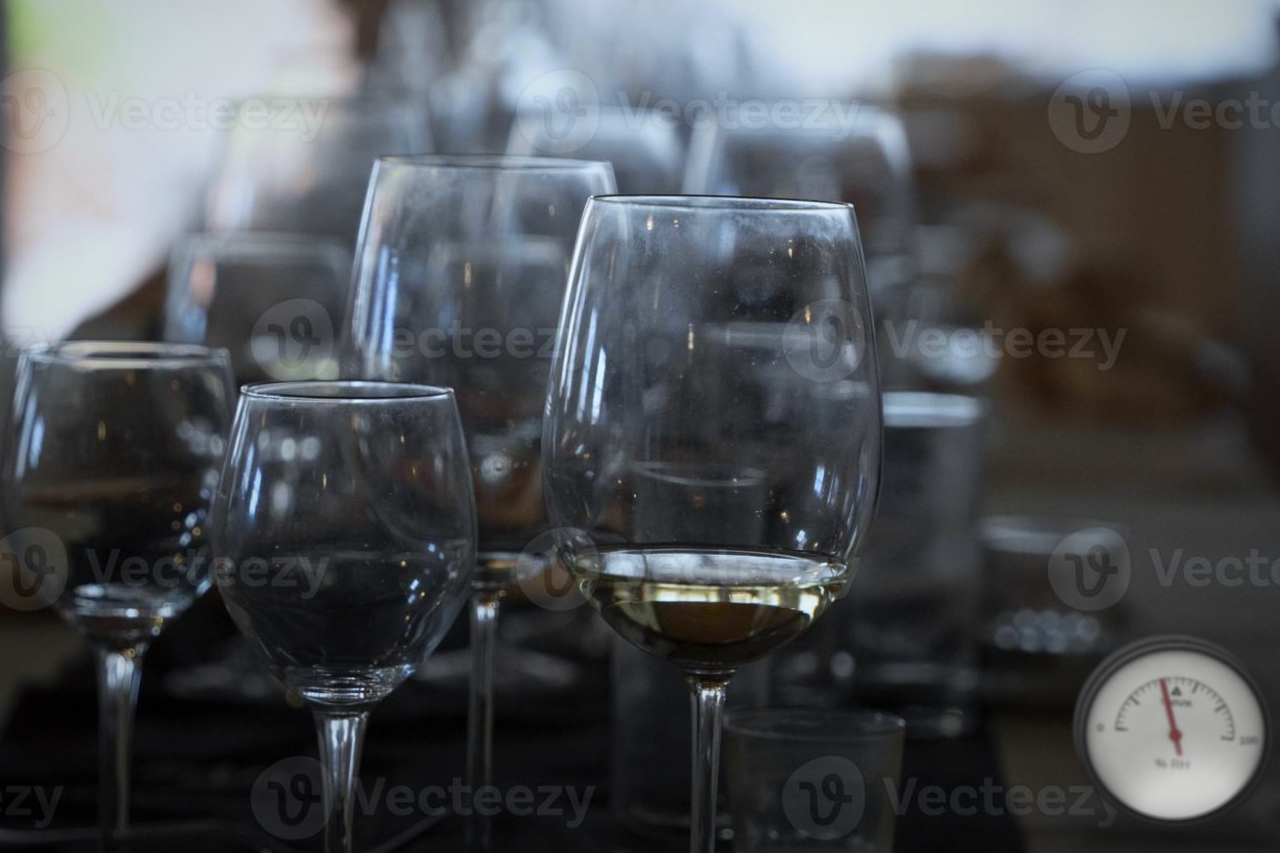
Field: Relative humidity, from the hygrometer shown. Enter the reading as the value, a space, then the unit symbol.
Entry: 40 %
